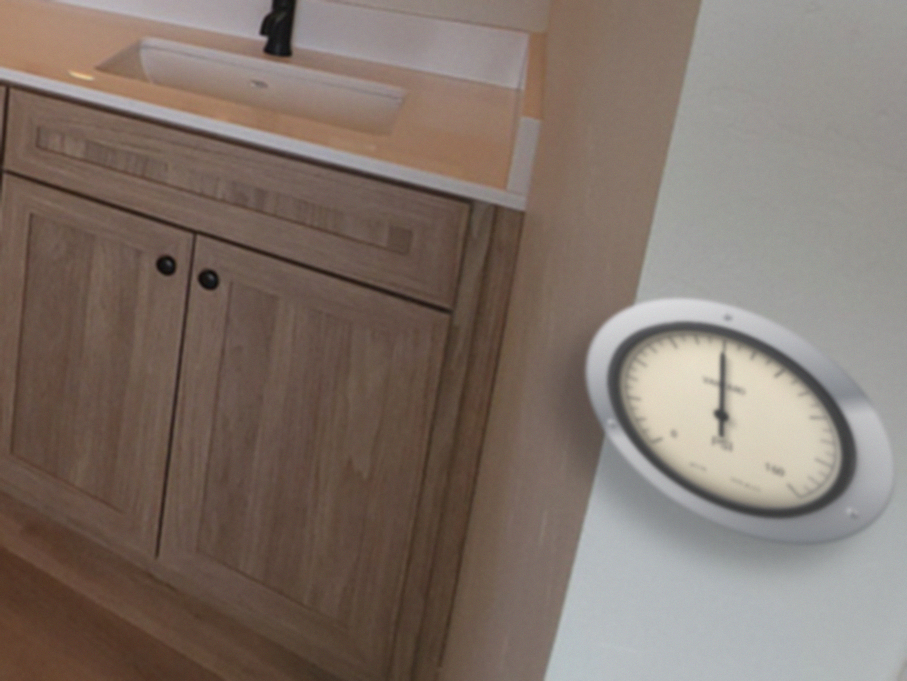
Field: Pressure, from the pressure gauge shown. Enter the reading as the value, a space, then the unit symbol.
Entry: 80 psi
